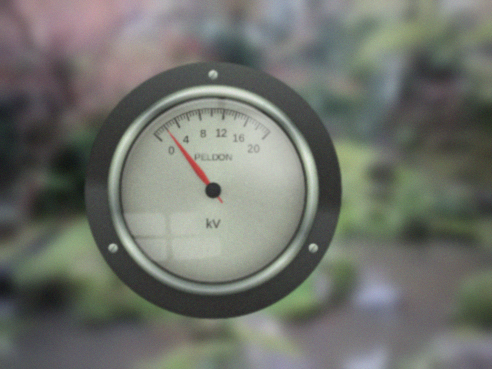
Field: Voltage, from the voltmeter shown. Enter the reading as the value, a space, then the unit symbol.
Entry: 2 kV
